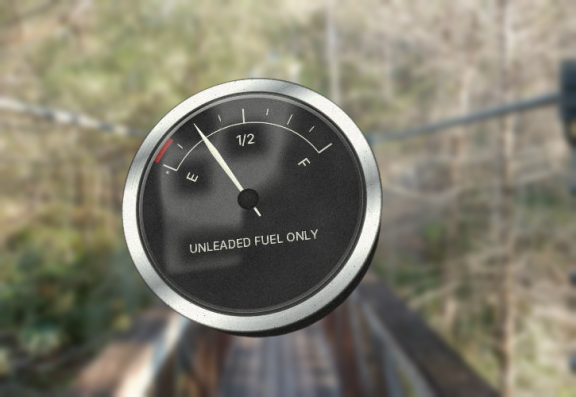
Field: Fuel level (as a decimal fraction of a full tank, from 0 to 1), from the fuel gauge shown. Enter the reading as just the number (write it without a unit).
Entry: 0.25
